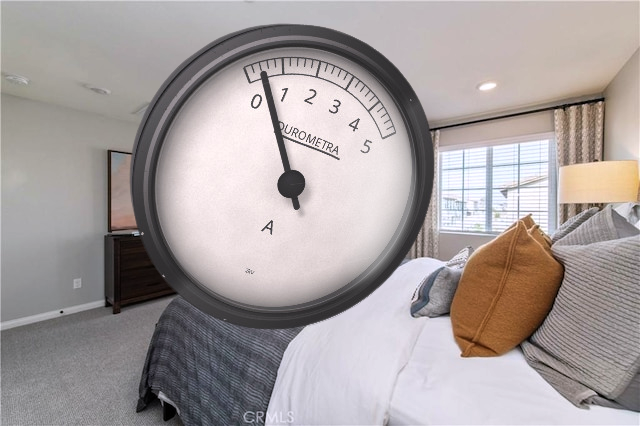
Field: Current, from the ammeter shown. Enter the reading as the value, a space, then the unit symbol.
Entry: 0.4 A
